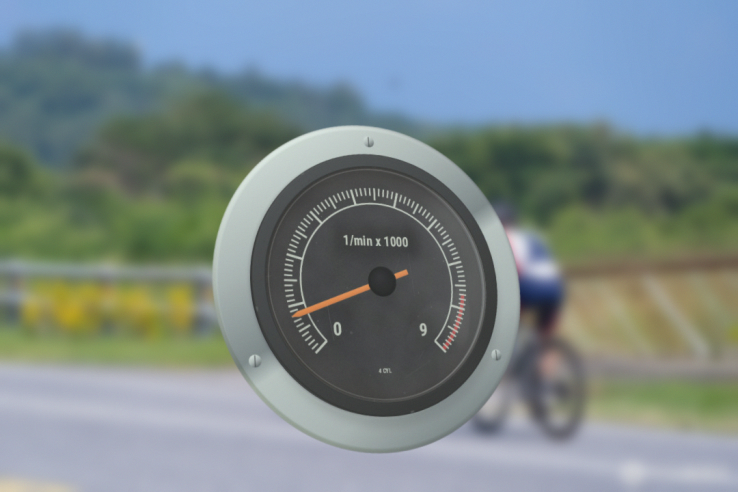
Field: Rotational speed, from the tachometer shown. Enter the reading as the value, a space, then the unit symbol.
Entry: 800 rpm
